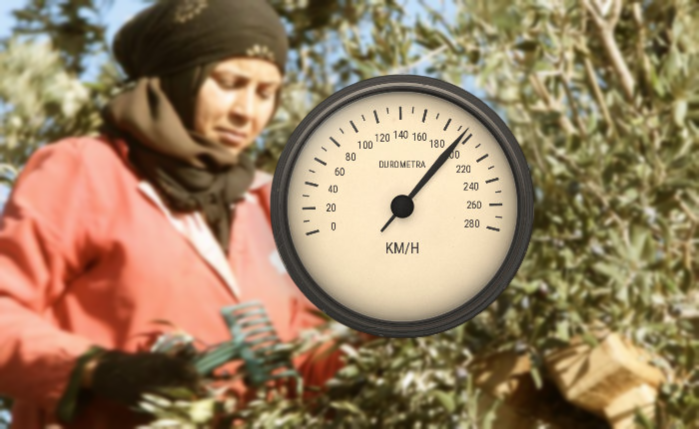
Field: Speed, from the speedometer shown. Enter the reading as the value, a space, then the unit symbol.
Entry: 195 km/h
